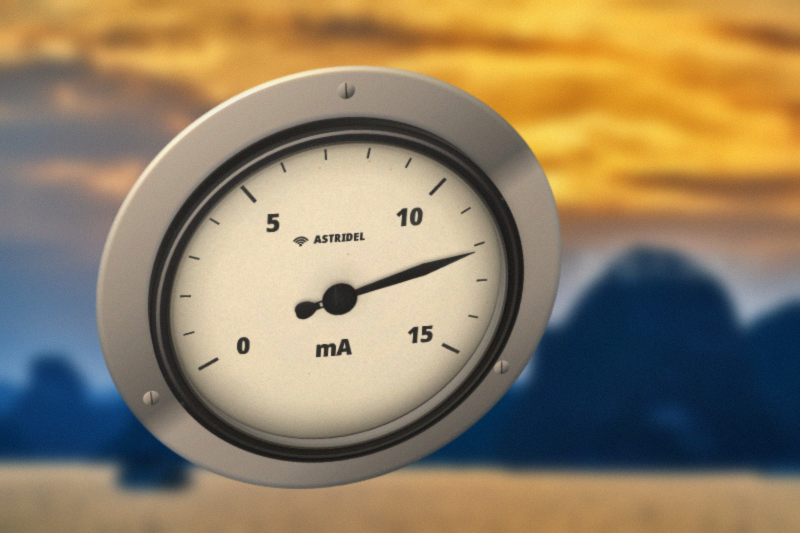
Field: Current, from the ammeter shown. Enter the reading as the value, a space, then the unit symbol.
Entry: 12 mA
